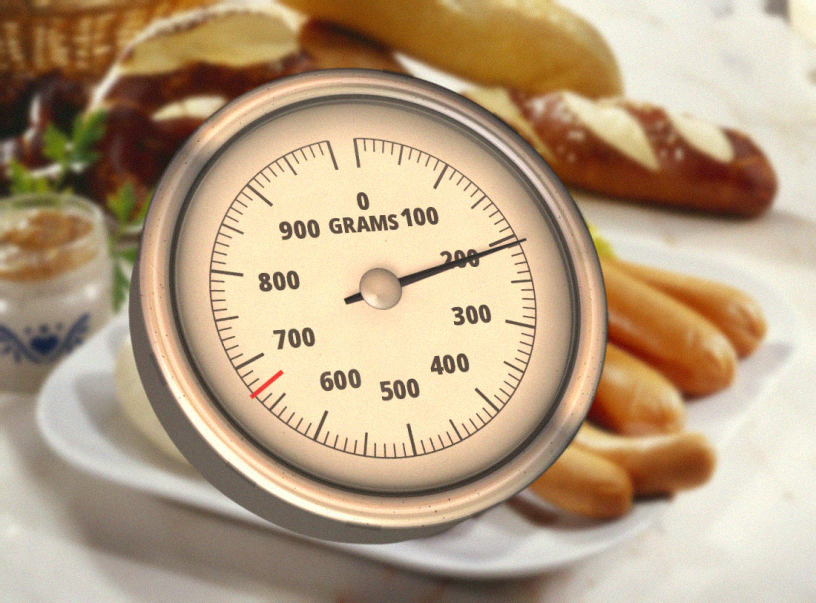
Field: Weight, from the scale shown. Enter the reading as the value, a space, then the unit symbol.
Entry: 210 g
